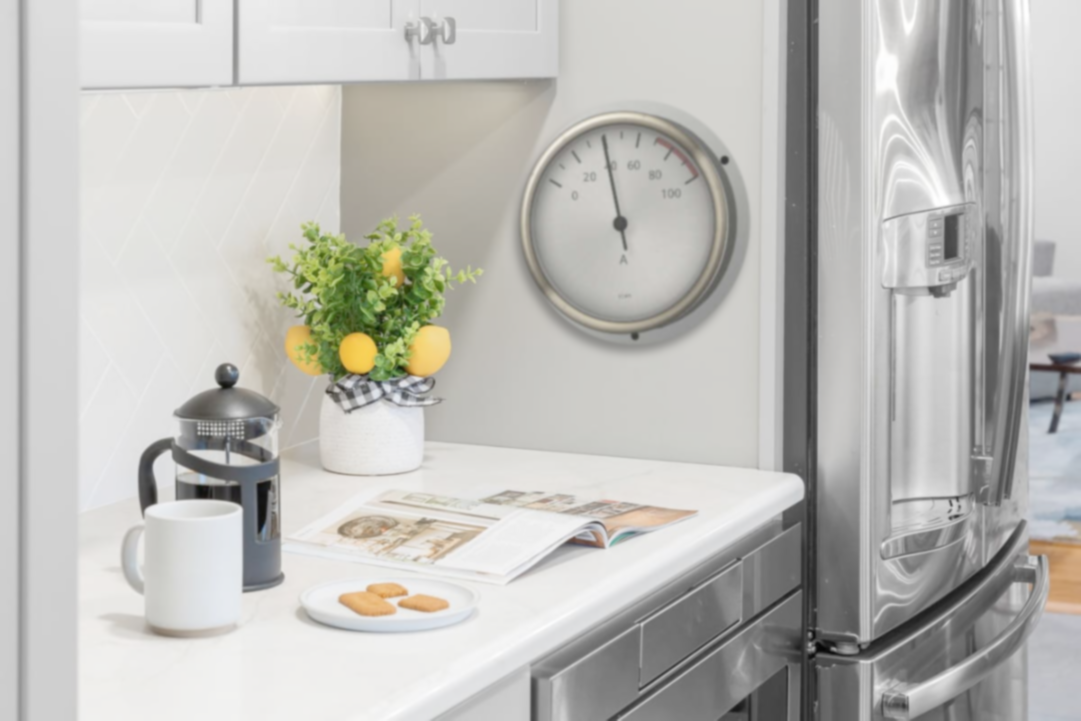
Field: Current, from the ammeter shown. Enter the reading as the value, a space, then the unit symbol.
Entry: 40 A
